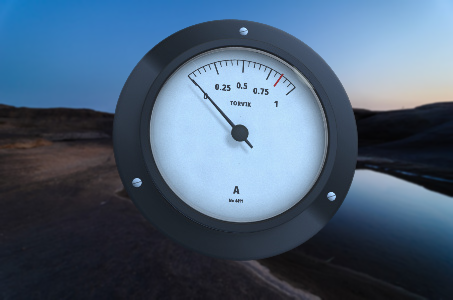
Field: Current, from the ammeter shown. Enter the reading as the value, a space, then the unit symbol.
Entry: 0 A
